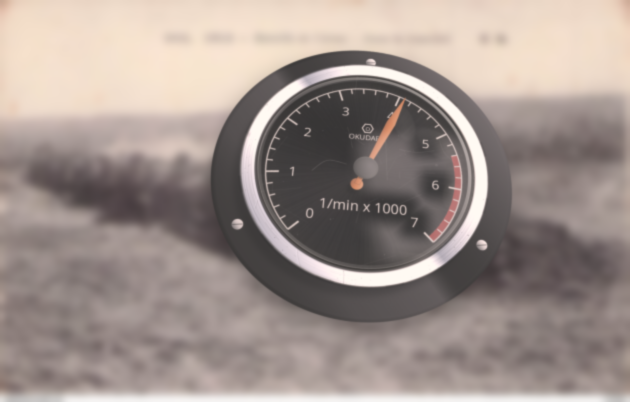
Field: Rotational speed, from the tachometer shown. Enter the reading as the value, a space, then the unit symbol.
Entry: 4100 rpm
